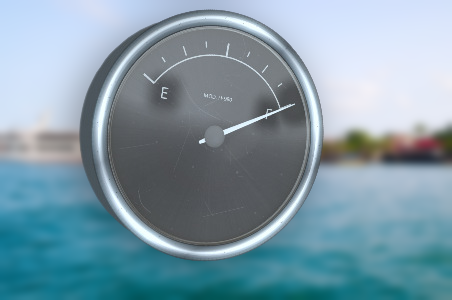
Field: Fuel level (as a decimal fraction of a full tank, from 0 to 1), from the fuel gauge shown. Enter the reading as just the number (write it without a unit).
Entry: 1
